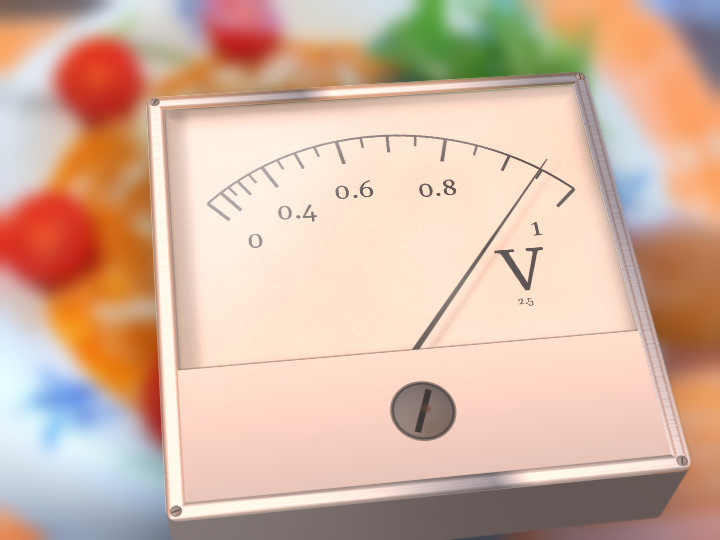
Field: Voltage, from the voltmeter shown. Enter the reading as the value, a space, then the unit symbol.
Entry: 0.95 V
